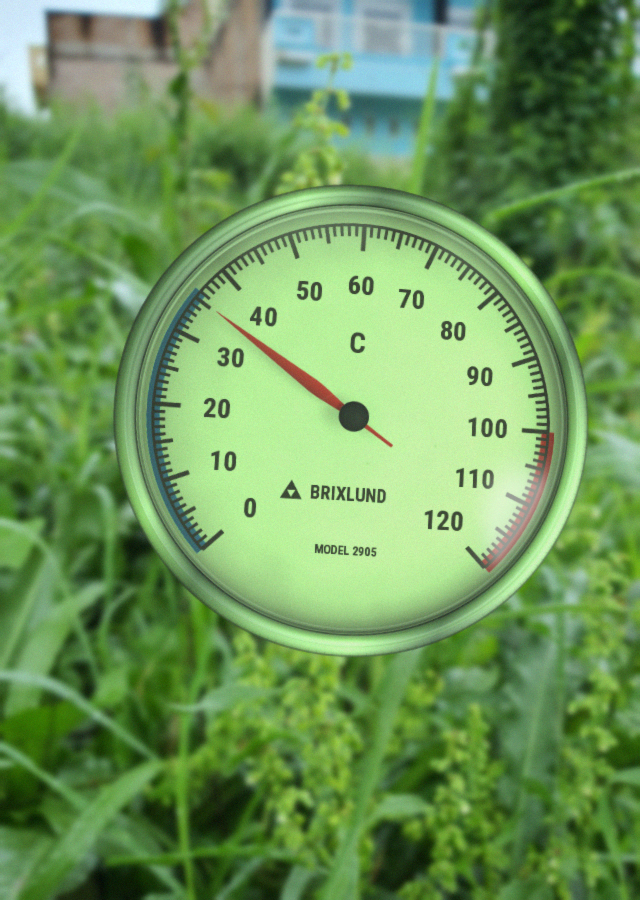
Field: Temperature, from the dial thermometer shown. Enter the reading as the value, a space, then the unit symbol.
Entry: 35 °C
